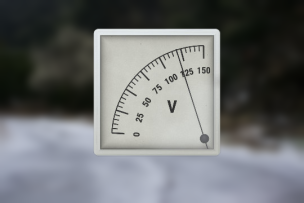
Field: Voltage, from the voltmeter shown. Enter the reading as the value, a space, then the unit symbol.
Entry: 120 V
